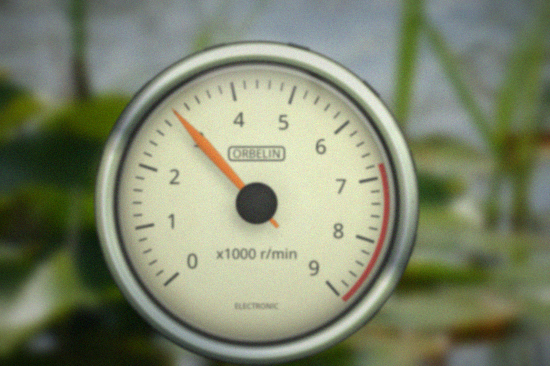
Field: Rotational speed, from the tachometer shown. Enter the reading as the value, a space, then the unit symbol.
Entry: 3000 rpm
